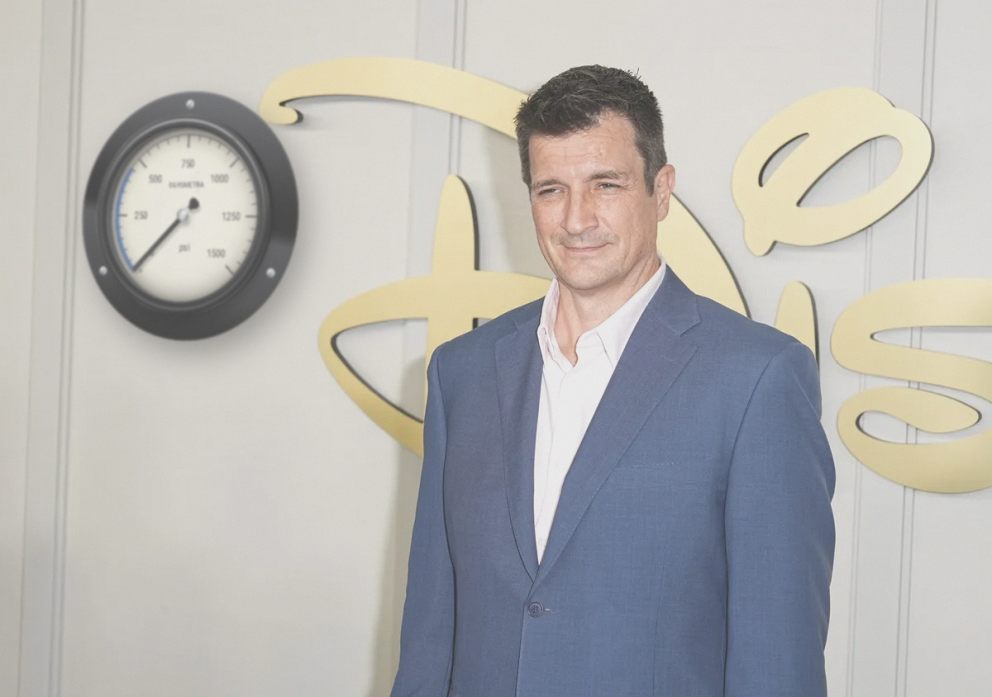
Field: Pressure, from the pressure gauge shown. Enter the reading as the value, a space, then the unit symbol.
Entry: 0 psi
